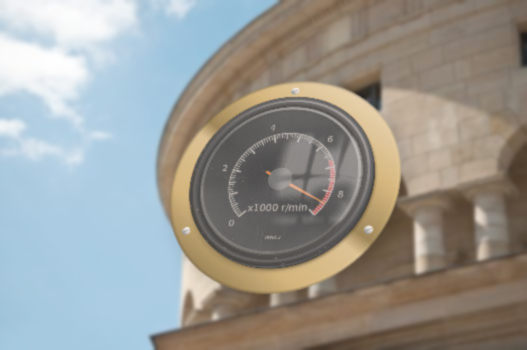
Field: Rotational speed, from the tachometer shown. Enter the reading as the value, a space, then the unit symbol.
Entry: 8500 rpm
